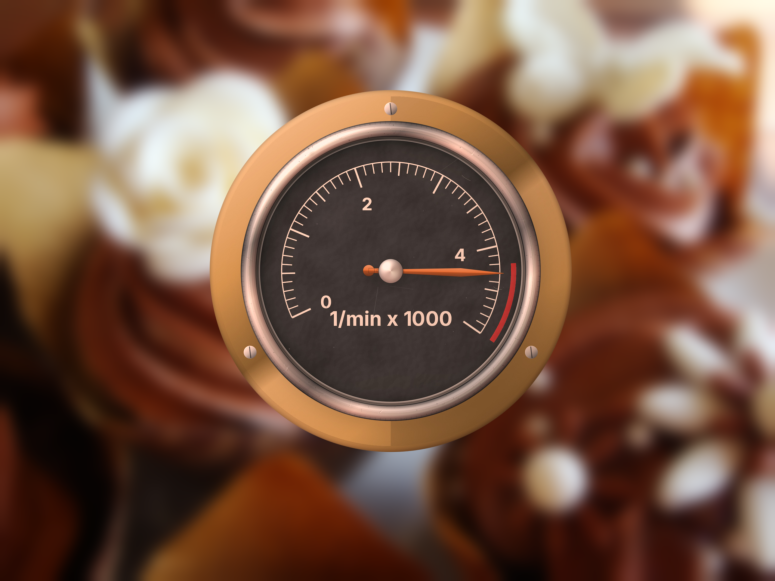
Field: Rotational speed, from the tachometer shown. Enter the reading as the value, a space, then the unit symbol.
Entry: 4300 rpm
